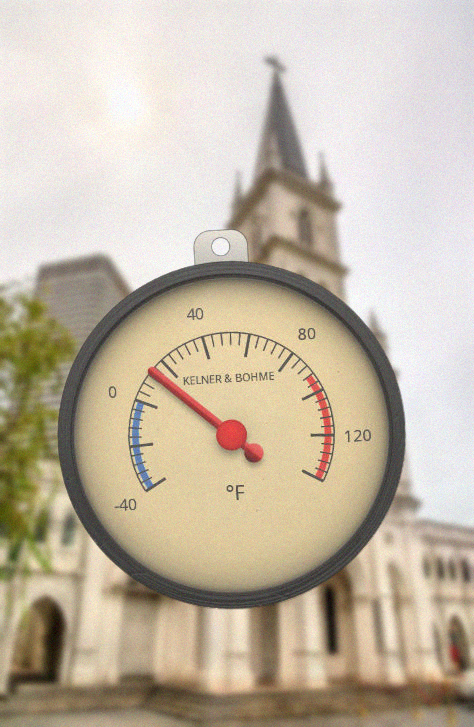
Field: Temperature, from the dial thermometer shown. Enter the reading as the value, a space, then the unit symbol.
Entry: 14 °F
